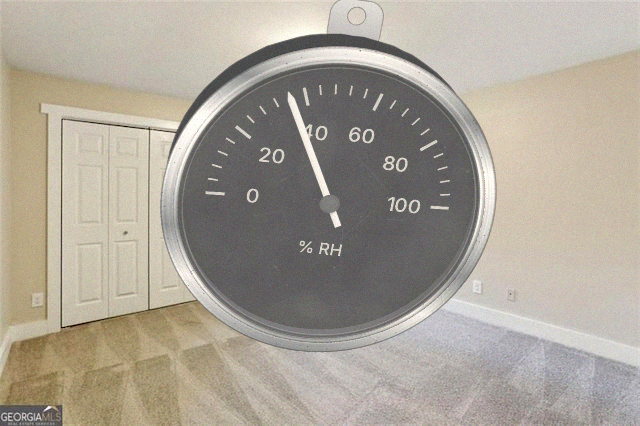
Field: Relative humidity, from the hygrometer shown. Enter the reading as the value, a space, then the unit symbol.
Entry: 36 %
